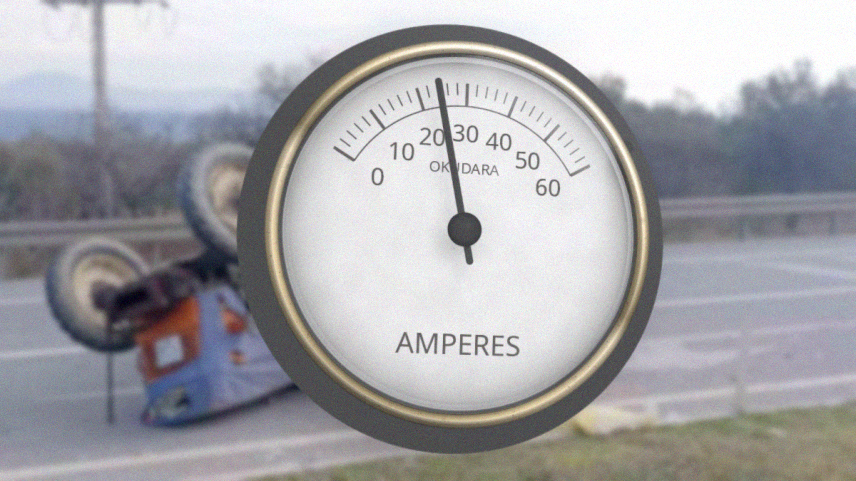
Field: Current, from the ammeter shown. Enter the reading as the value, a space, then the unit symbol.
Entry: 24 A
